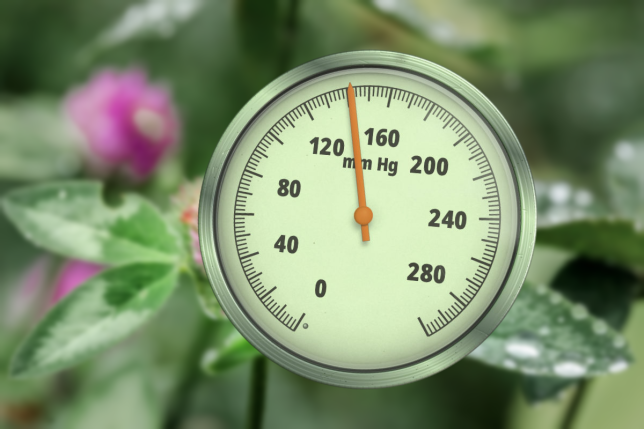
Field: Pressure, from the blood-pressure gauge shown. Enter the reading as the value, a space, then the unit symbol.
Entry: 142 mmHg
